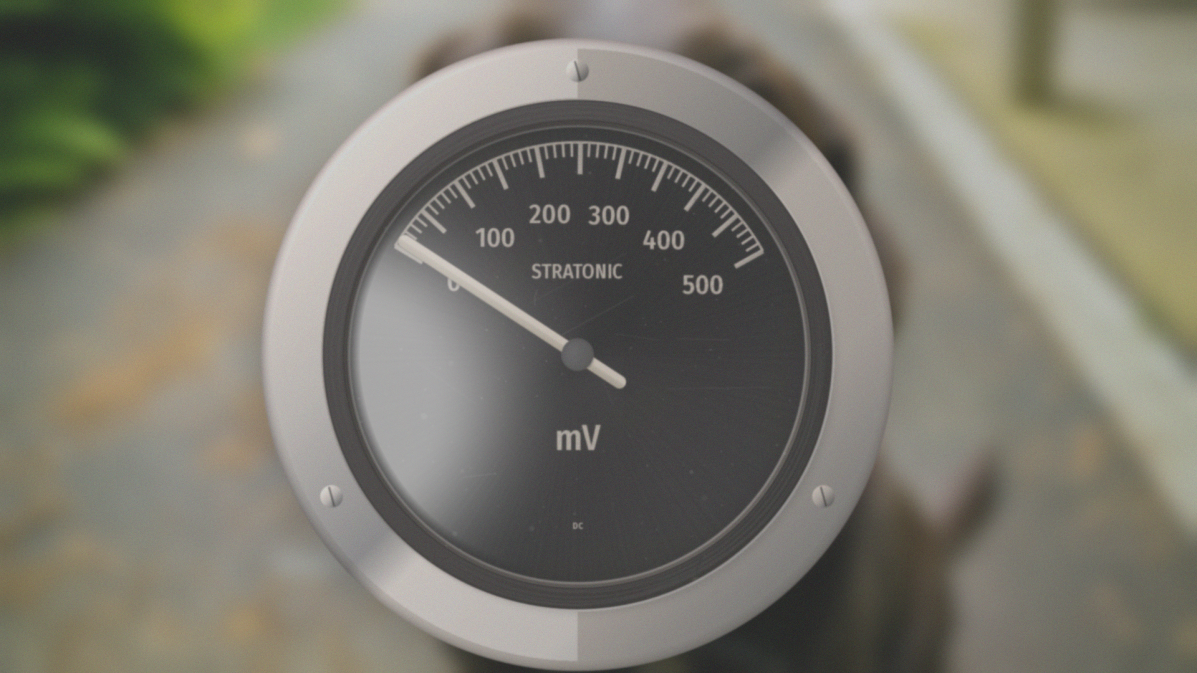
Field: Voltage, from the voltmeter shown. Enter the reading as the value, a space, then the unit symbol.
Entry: 10 mV
